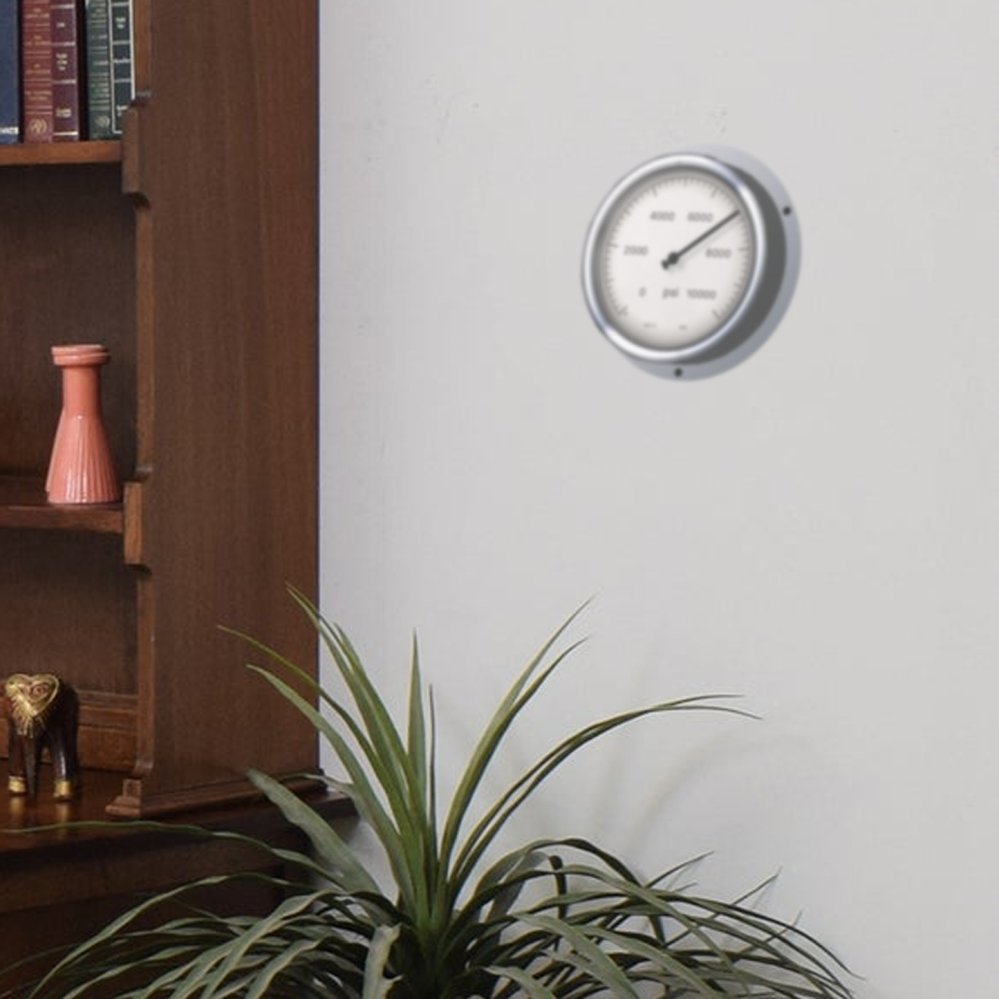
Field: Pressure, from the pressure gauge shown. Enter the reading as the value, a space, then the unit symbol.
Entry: 7000 psi
